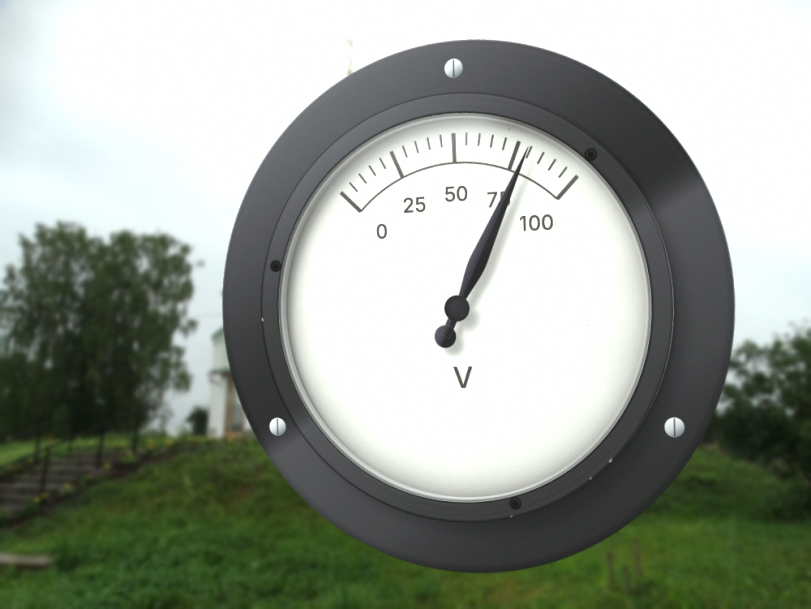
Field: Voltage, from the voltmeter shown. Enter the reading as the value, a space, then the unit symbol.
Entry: 80 V
